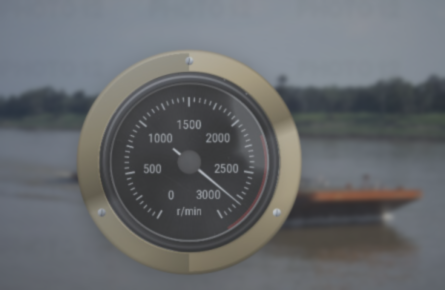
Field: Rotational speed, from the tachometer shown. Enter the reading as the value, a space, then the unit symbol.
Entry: 2800 rpm
